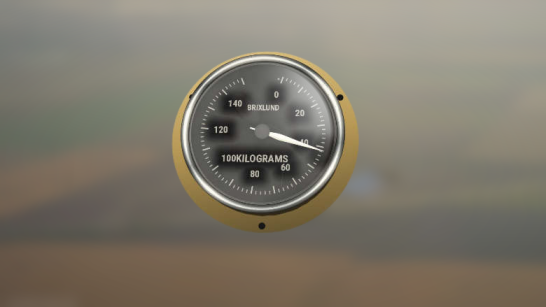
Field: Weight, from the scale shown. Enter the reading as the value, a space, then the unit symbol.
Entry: 42 kg
